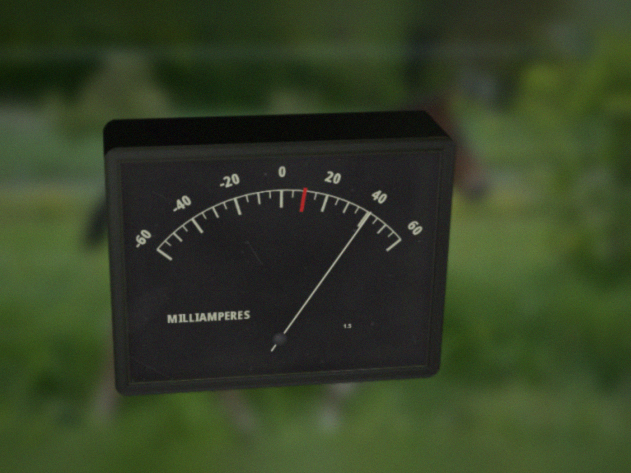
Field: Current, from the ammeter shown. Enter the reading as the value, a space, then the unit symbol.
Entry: 40 mA
